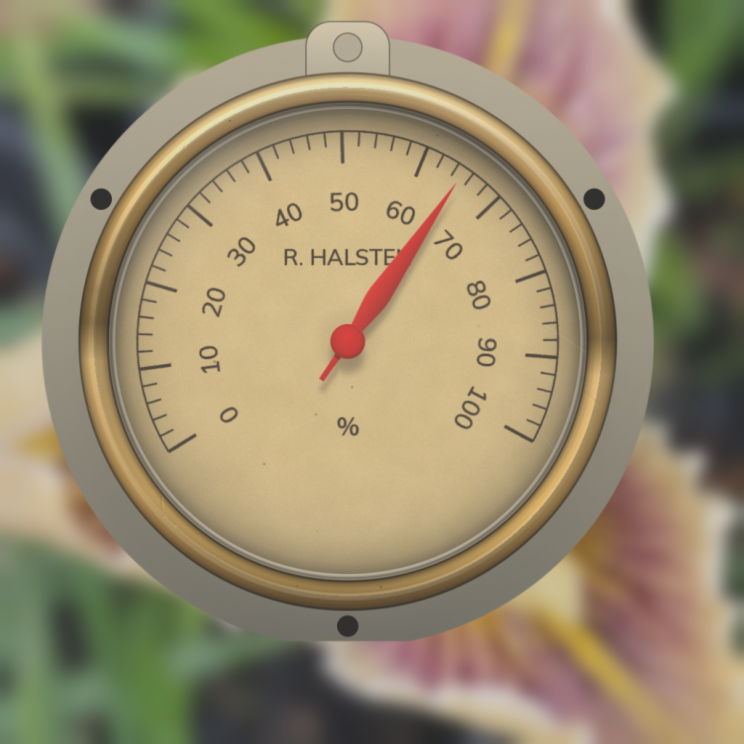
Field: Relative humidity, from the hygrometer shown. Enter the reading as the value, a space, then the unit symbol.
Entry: 65 %
